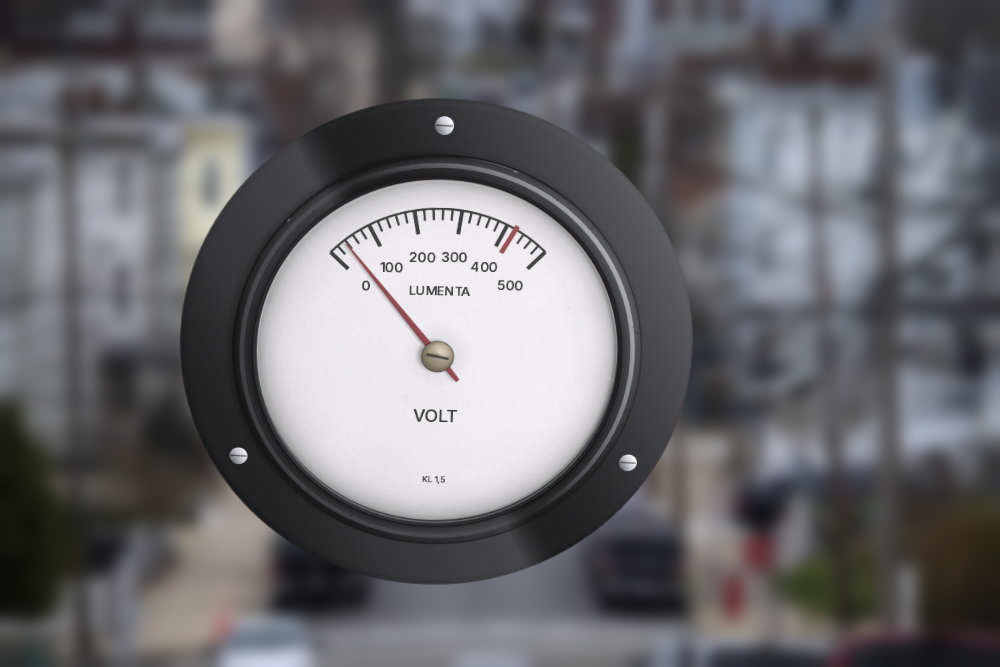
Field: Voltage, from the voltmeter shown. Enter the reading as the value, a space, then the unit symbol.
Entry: 40 V
